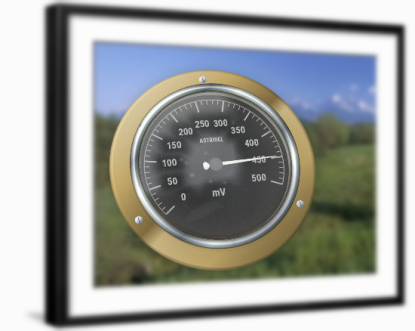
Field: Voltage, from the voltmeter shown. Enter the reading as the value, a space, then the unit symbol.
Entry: 450 mV
